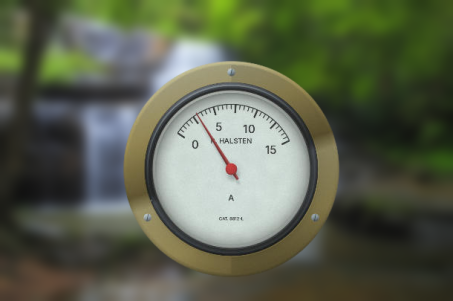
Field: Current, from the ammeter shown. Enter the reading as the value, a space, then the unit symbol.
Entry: 3 A
